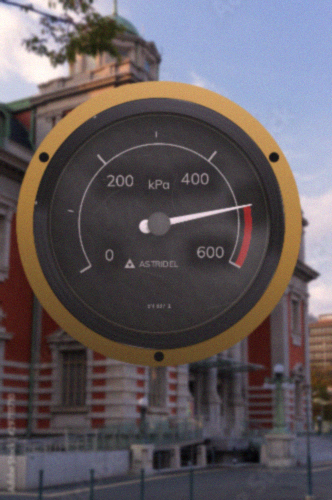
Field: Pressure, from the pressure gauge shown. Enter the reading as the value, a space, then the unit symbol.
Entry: 500 kPa
